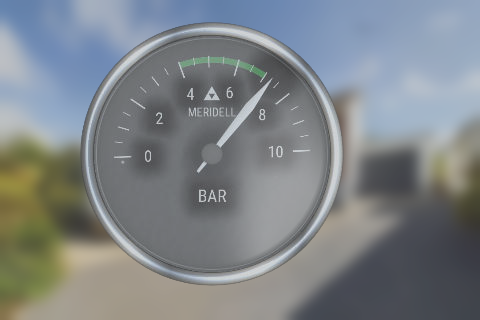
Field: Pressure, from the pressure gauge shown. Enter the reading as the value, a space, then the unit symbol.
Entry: 7.25 bar
